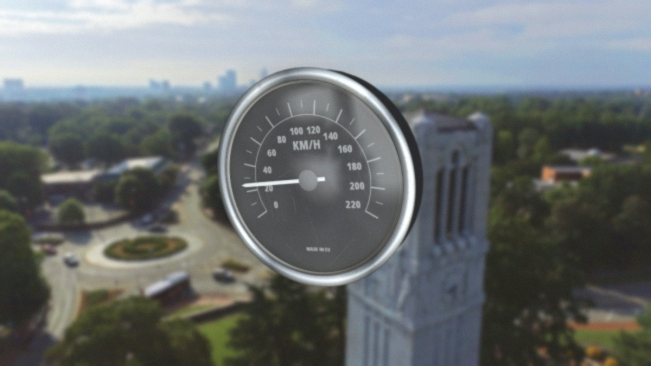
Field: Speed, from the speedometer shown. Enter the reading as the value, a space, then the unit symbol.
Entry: 25 km/h
